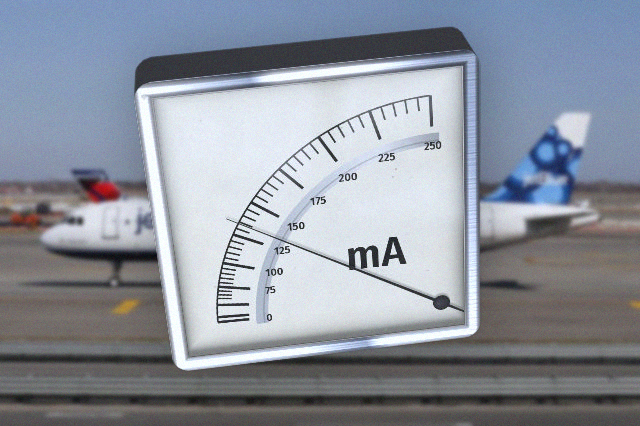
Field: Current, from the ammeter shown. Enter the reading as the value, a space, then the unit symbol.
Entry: 135 mA
